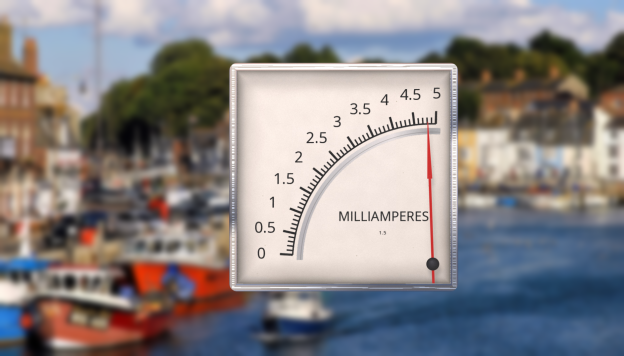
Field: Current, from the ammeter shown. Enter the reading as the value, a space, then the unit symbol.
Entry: 4.8 mA
